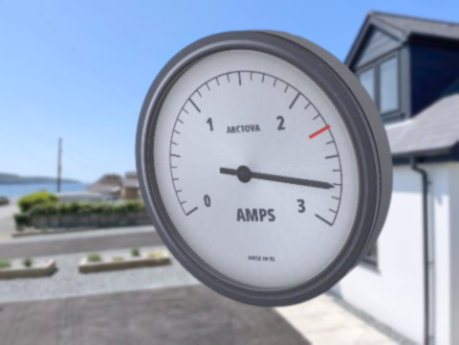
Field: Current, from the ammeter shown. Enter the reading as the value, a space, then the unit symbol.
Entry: 2.7 A
